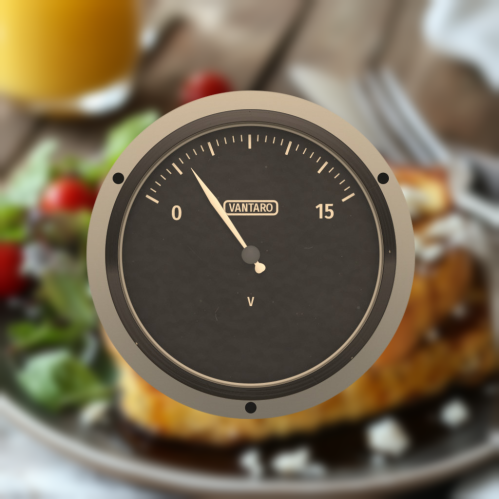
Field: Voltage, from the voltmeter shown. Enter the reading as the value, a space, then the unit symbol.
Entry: 3.25 V
